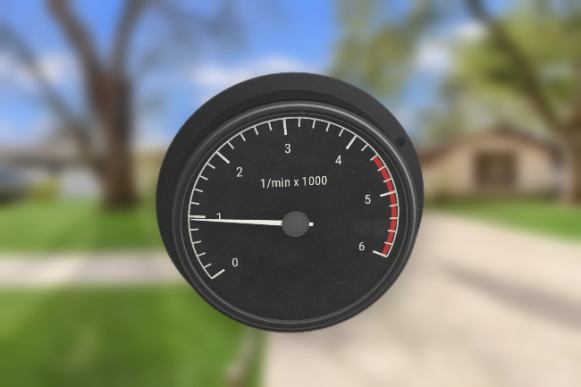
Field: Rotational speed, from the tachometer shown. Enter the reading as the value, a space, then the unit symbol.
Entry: 1000 rpm
